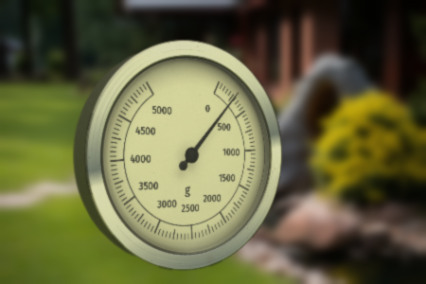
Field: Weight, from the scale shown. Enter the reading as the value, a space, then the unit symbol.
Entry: 250 g
